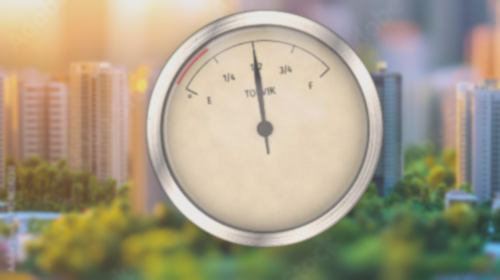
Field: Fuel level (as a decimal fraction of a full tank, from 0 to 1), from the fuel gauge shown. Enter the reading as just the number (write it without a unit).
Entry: 0.5
